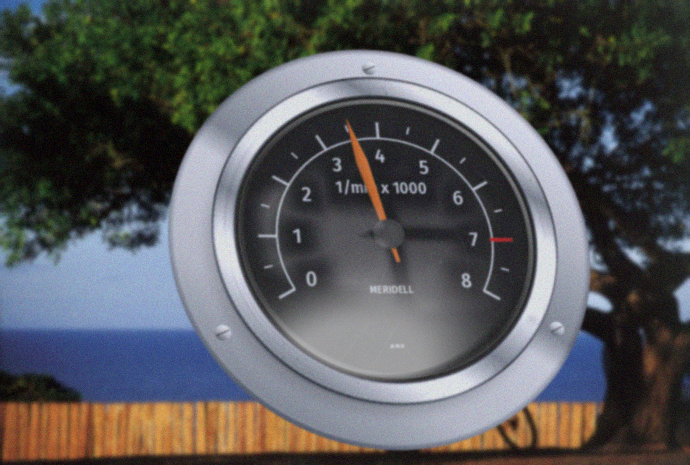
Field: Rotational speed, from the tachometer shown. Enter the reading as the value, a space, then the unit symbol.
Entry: 3500 rpm
